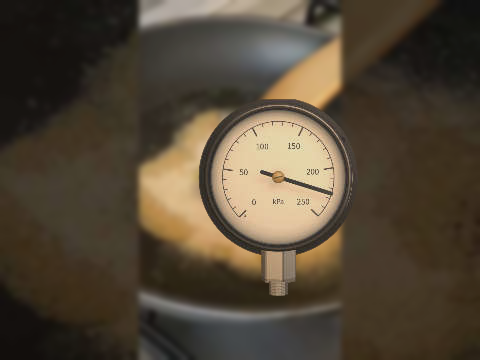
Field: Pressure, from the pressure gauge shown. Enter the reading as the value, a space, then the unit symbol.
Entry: 225 kPa
